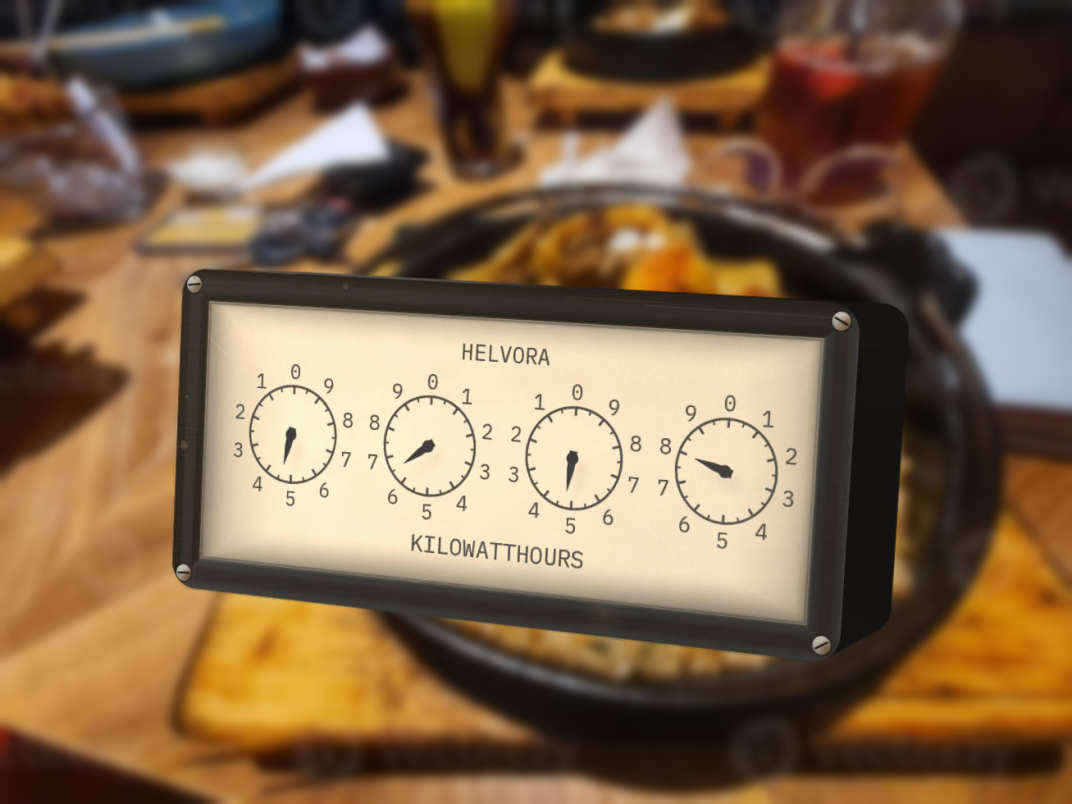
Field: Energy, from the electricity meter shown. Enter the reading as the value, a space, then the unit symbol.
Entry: 4648 kWh
